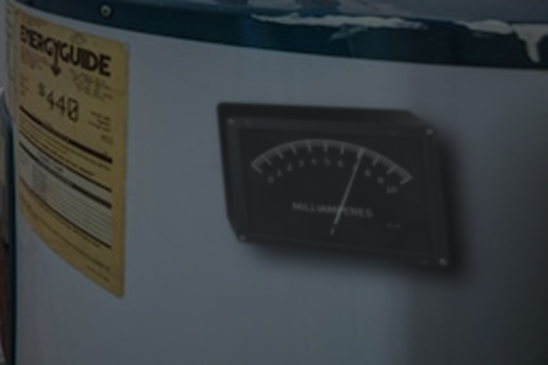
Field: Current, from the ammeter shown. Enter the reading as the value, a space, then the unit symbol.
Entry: 7 mA
